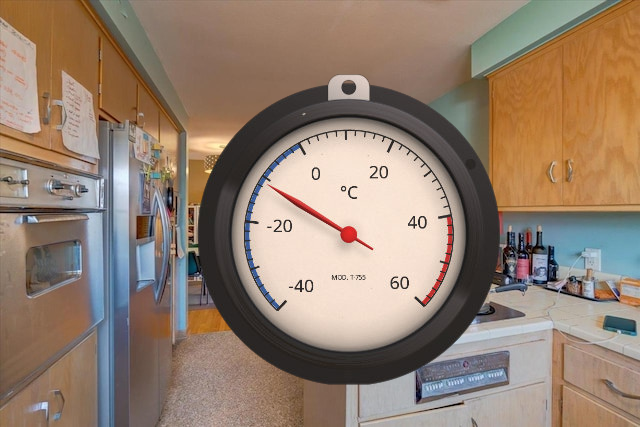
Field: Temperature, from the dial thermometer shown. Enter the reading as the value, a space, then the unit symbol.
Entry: -11 °C
